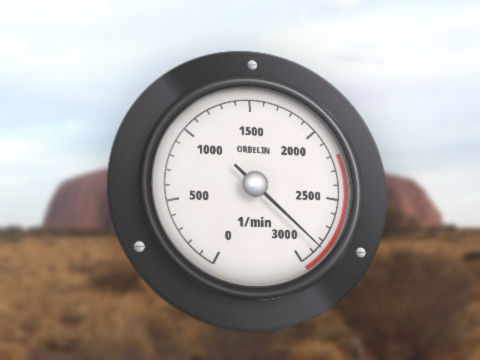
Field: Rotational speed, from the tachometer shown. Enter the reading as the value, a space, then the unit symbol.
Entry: 2850 rpm
